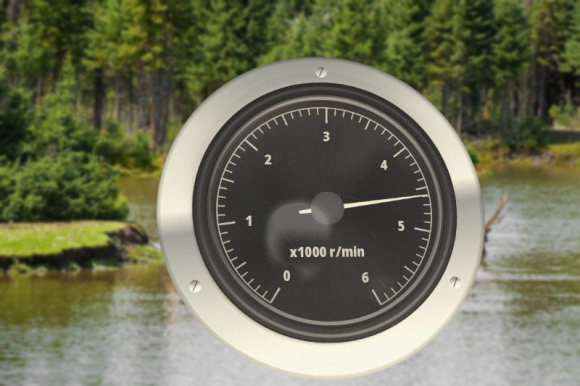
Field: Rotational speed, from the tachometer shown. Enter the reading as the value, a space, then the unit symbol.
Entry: 4600 rpm
